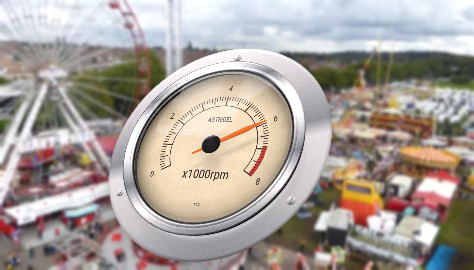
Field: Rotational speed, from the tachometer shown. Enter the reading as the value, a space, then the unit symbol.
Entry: 6000 rpm
